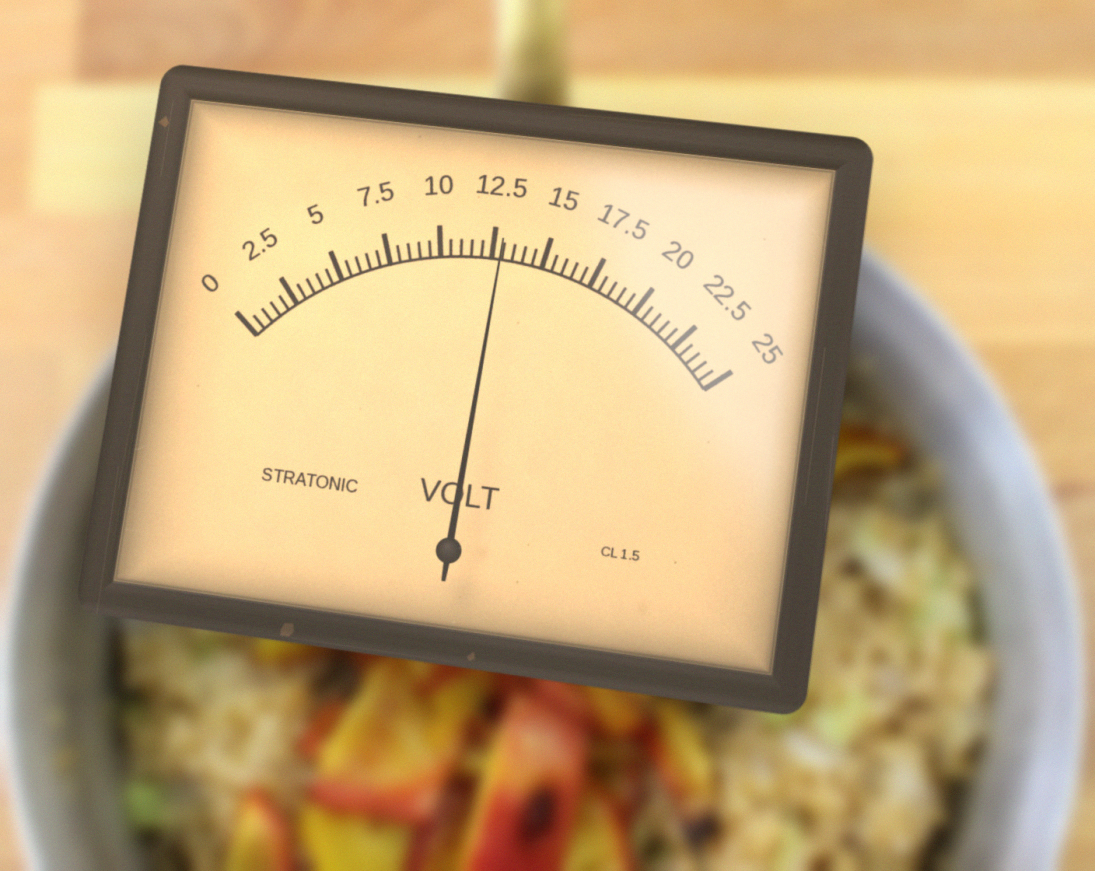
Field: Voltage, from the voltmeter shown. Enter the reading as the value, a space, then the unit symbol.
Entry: 13 V
